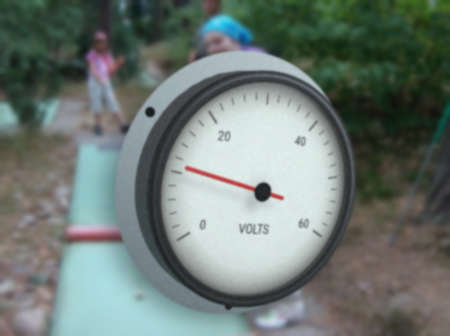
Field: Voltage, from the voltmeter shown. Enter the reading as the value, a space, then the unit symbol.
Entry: 11 V
